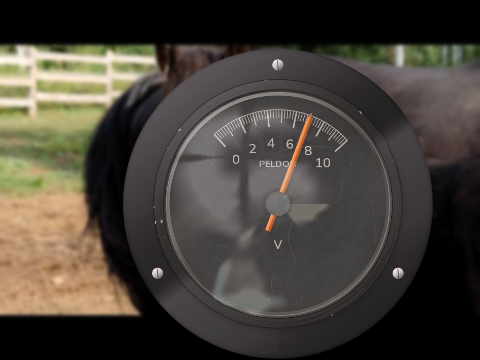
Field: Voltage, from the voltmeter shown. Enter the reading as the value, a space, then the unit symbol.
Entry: 7 V
